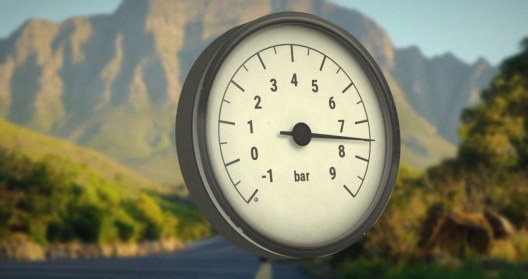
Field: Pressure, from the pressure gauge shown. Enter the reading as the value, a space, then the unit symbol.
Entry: 7.5 bar
